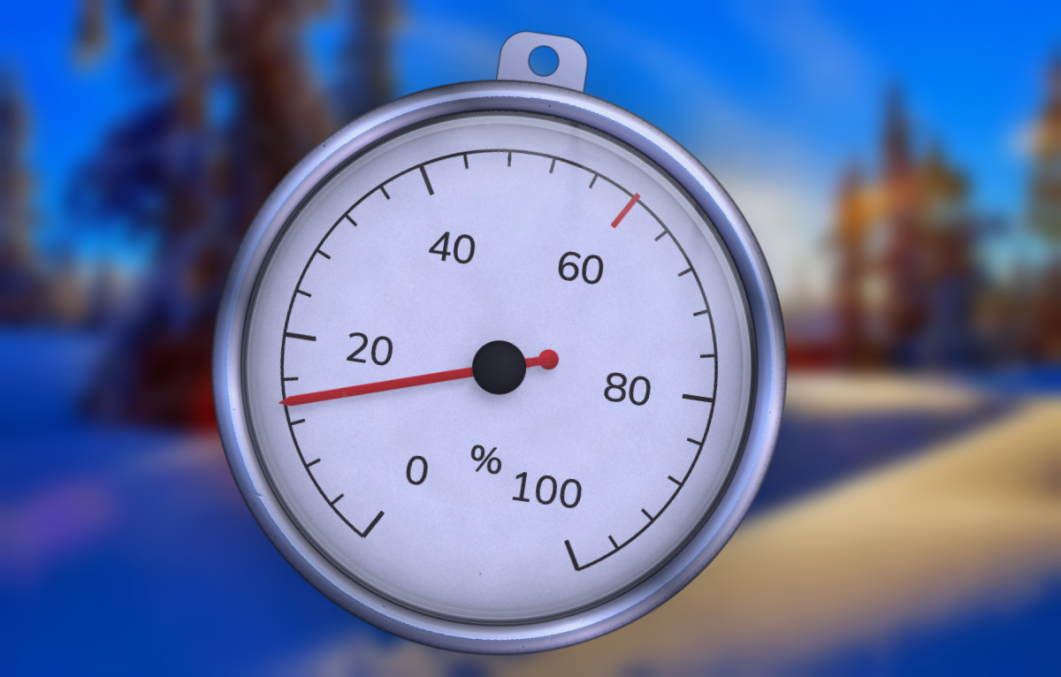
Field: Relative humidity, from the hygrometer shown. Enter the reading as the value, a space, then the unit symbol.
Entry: 14 %
